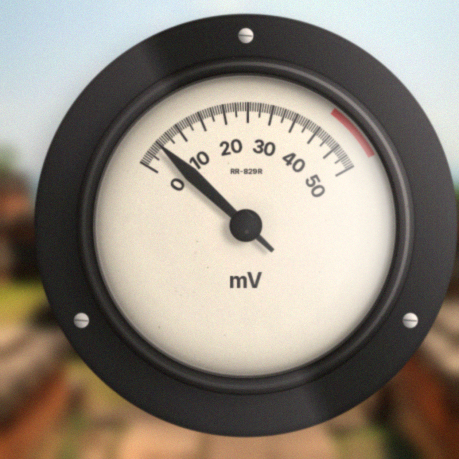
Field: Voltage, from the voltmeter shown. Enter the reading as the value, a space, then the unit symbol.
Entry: 5 mV
